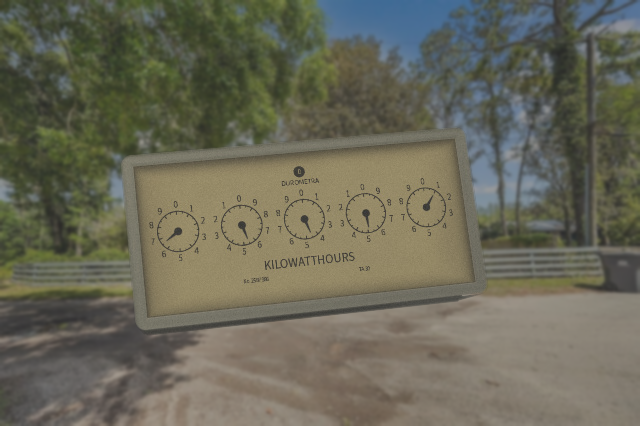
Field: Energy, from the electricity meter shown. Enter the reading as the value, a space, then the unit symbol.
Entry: 65451 kWh
